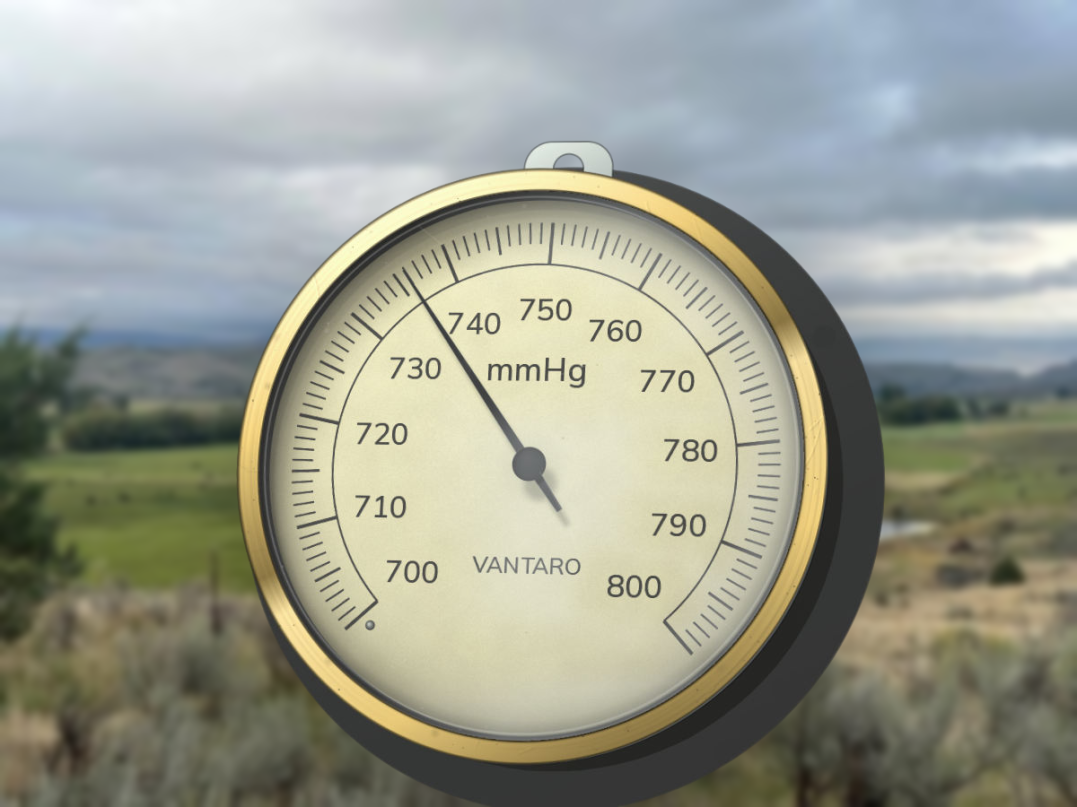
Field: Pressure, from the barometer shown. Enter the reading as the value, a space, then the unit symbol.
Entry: 736 mmHg
